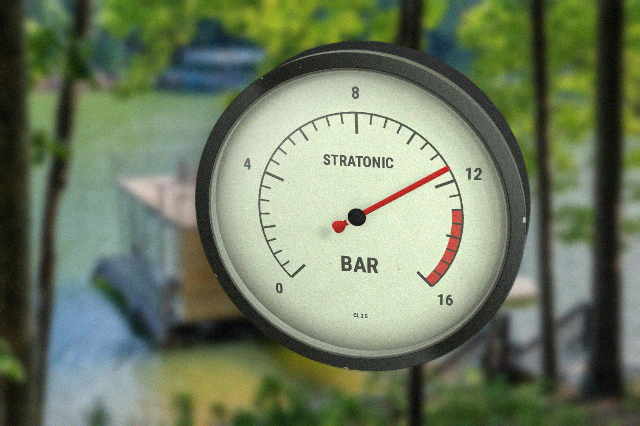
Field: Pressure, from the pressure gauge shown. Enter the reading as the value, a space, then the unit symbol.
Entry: 11.5 bar
